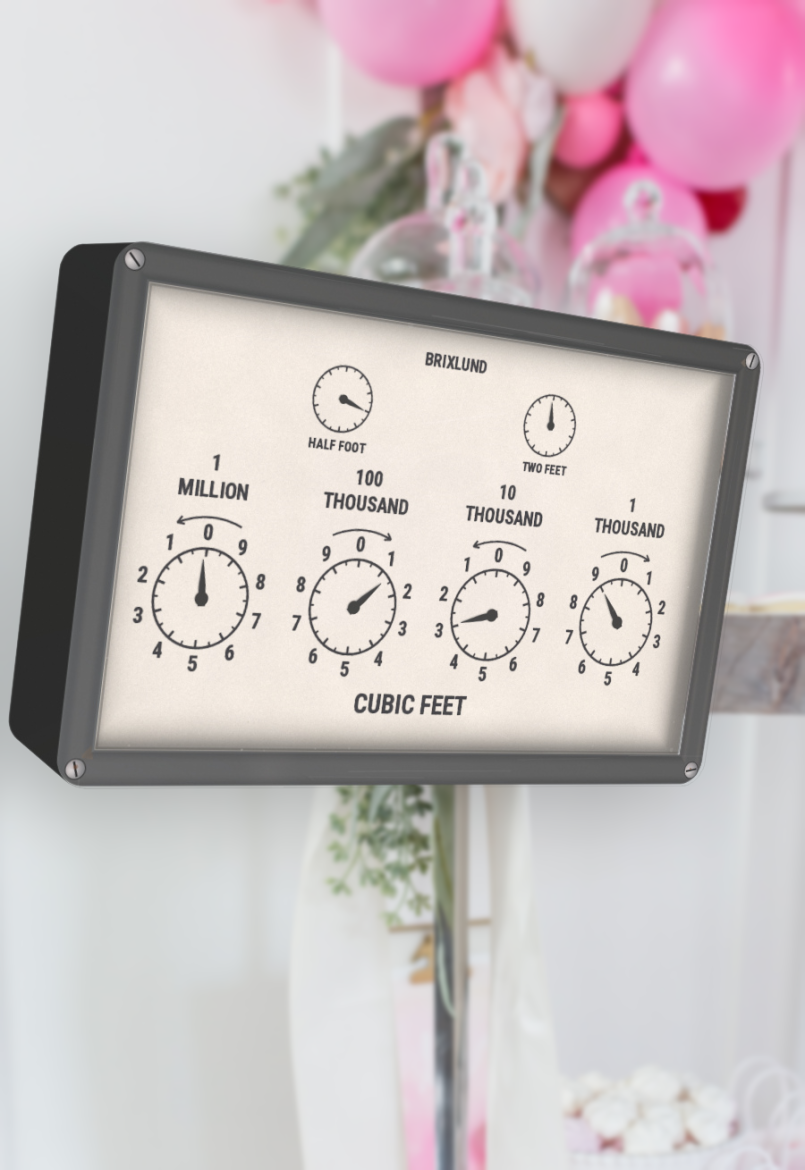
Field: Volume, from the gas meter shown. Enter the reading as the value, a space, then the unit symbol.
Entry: 12900 ft³
